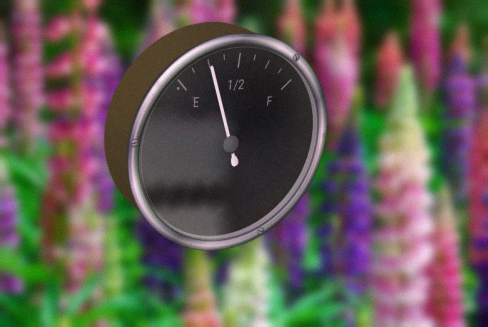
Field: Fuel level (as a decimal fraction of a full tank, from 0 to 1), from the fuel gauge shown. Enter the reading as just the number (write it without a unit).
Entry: 0.25
